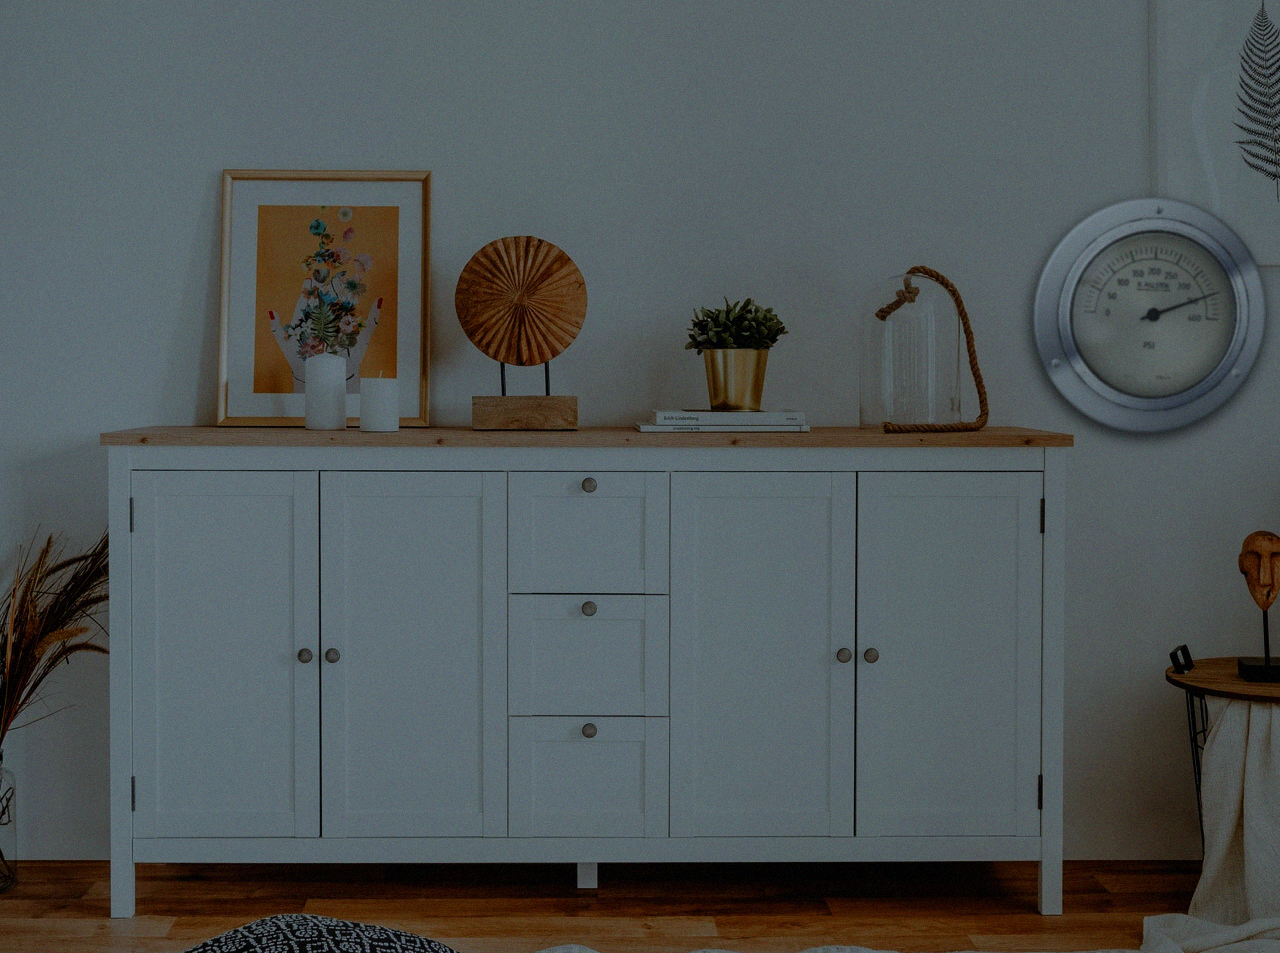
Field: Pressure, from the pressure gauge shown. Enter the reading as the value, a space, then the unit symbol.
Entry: 350 psi
